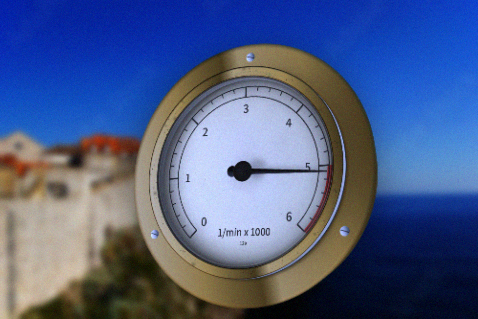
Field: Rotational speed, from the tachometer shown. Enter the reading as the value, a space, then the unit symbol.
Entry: 5100 rpm
